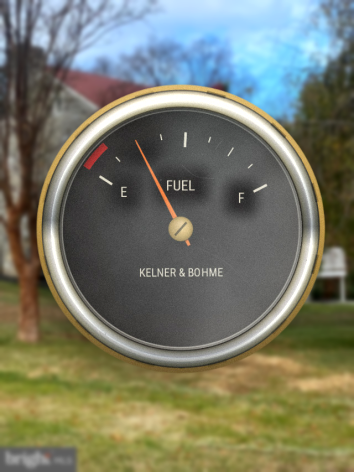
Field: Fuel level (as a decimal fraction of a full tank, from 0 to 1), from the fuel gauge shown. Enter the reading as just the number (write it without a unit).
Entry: 0.25
